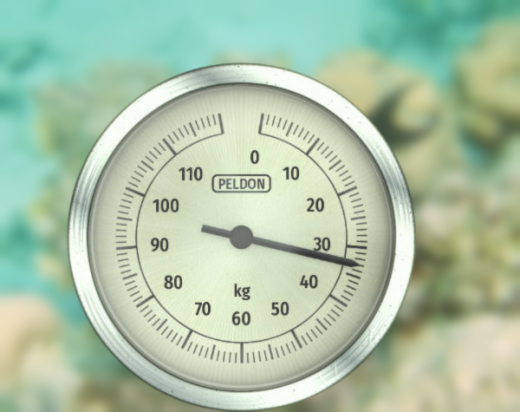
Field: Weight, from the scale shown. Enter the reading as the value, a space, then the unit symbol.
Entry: 33 kg
